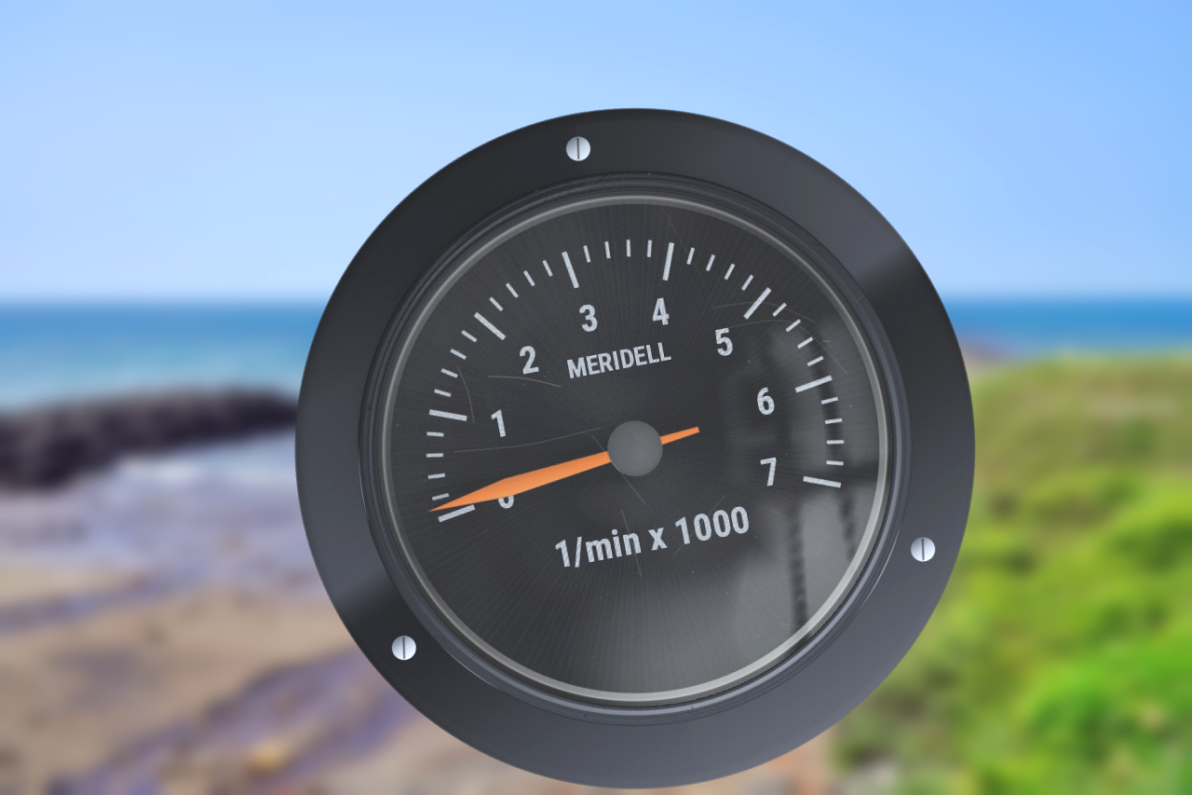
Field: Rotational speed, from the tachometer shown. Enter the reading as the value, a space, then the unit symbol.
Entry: 100 rpm
